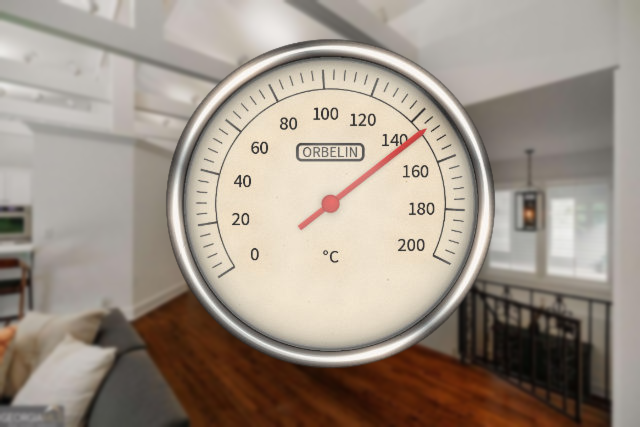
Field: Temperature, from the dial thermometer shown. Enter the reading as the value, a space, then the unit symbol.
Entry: 146 °C
